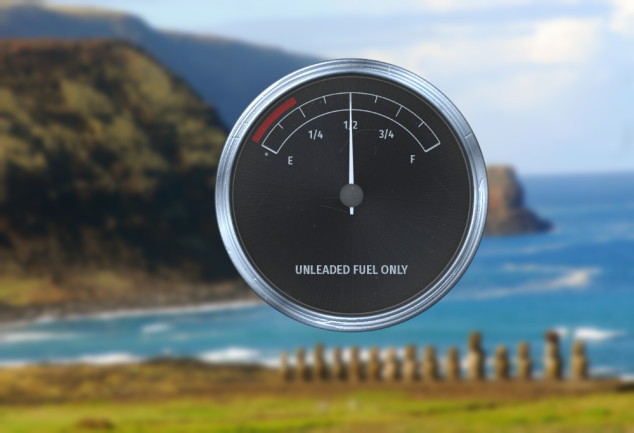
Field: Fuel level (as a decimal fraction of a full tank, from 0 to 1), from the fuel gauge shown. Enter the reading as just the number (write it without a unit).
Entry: 0.5
